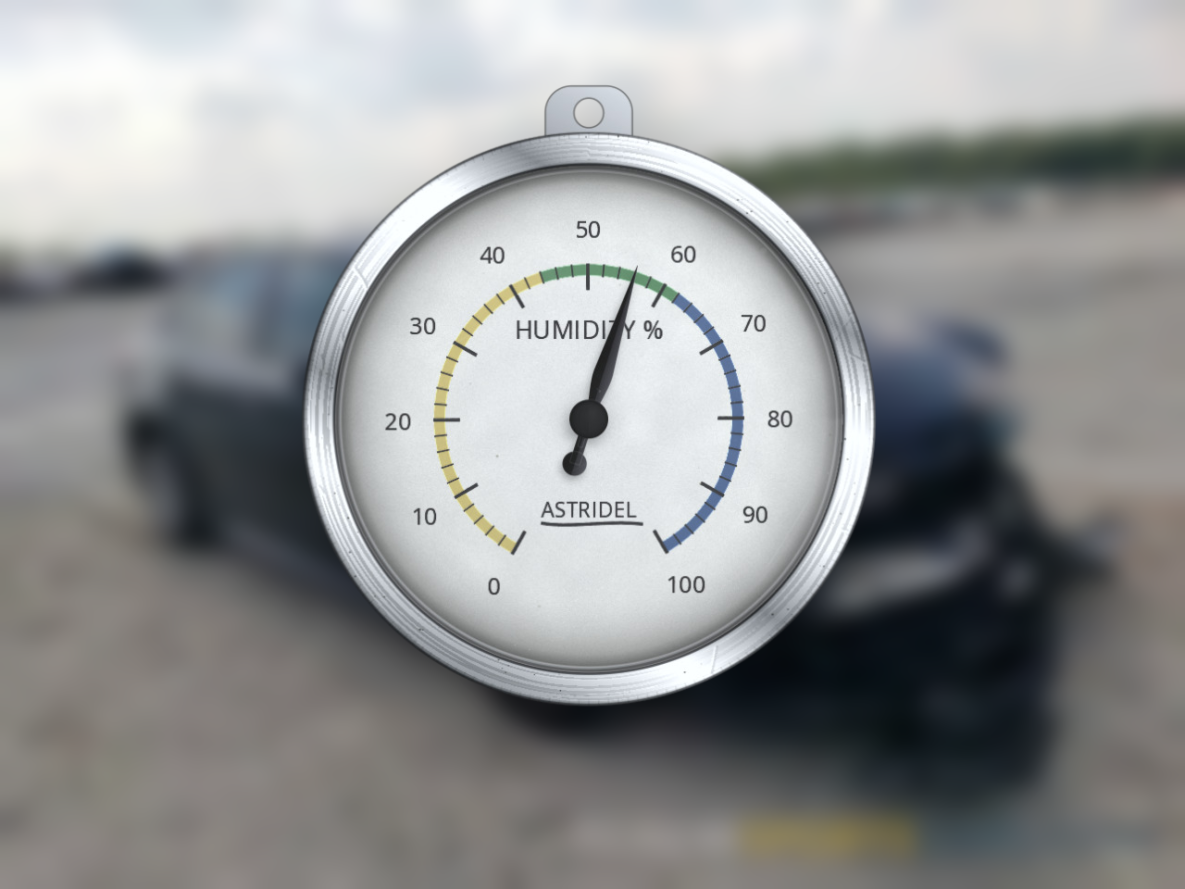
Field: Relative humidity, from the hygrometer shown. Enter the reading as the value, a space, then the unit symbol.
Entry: 56 %
